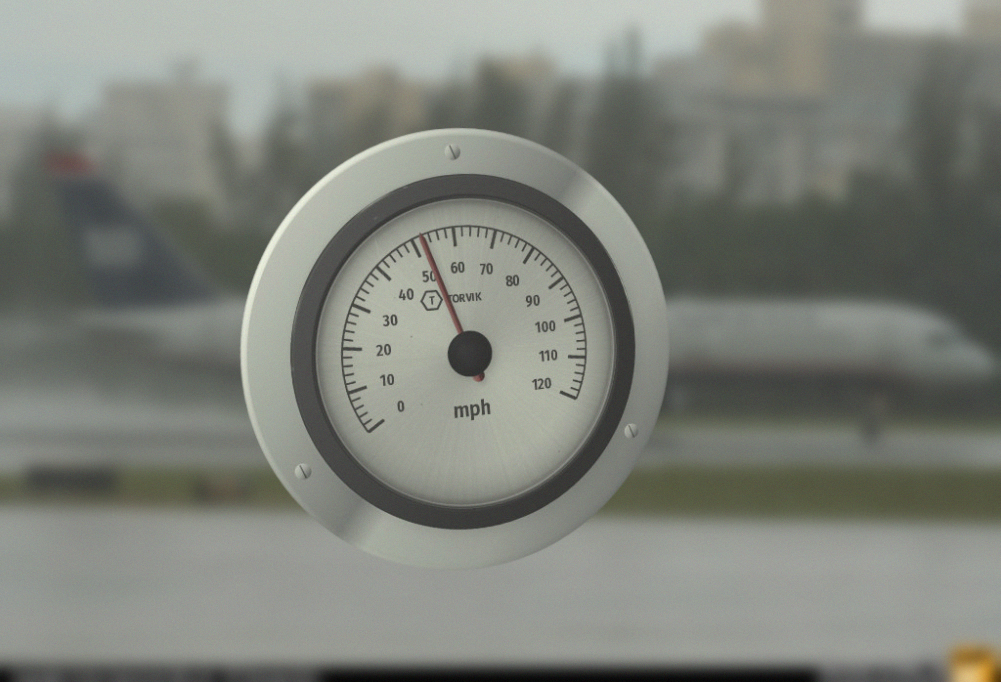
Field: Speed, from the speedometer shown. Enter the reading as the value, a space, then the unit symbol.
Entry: 52 mph
